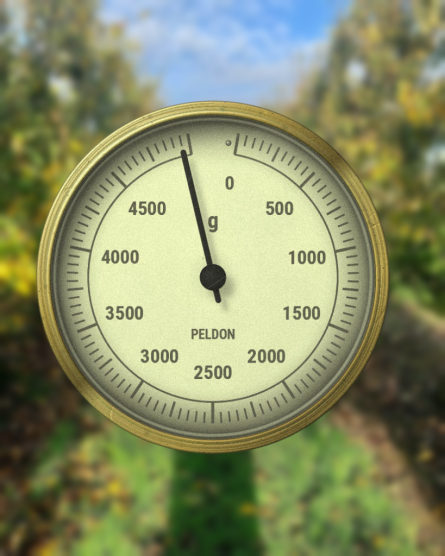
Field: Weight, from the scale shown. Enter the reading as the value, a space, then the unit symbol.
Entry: 4950 g
